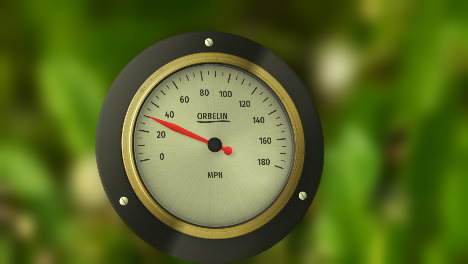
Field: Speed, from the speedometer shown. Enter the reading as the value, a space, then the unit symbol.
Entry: 30 mph
